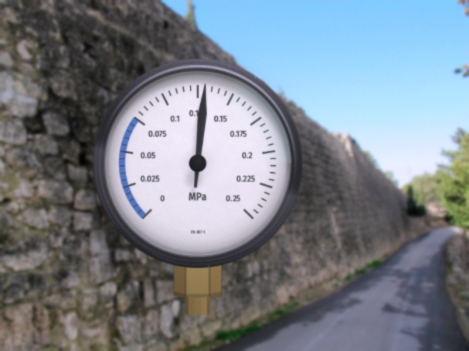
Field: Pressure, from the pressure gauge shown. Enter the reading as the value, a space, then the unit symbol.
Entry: 0.13 MPa
